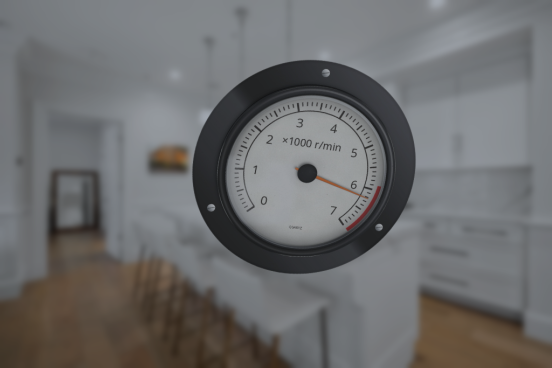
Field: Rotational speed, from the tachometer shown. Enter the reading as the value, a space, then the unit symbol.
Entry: 6200 rpm
